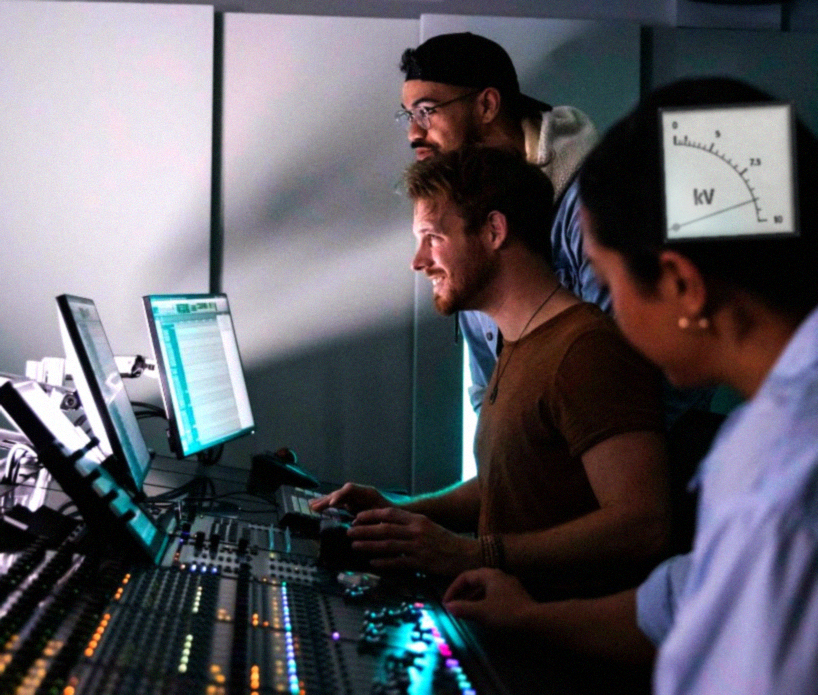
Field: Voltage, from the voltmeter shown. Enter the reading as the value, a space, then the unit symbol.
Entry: 9 kV
